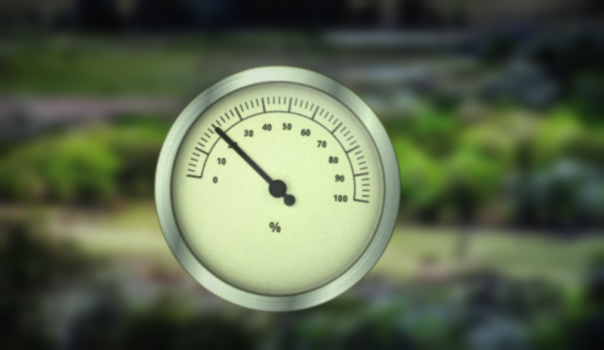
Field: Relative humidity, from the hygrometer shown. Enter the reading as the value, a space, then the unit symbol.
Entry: 20 %
